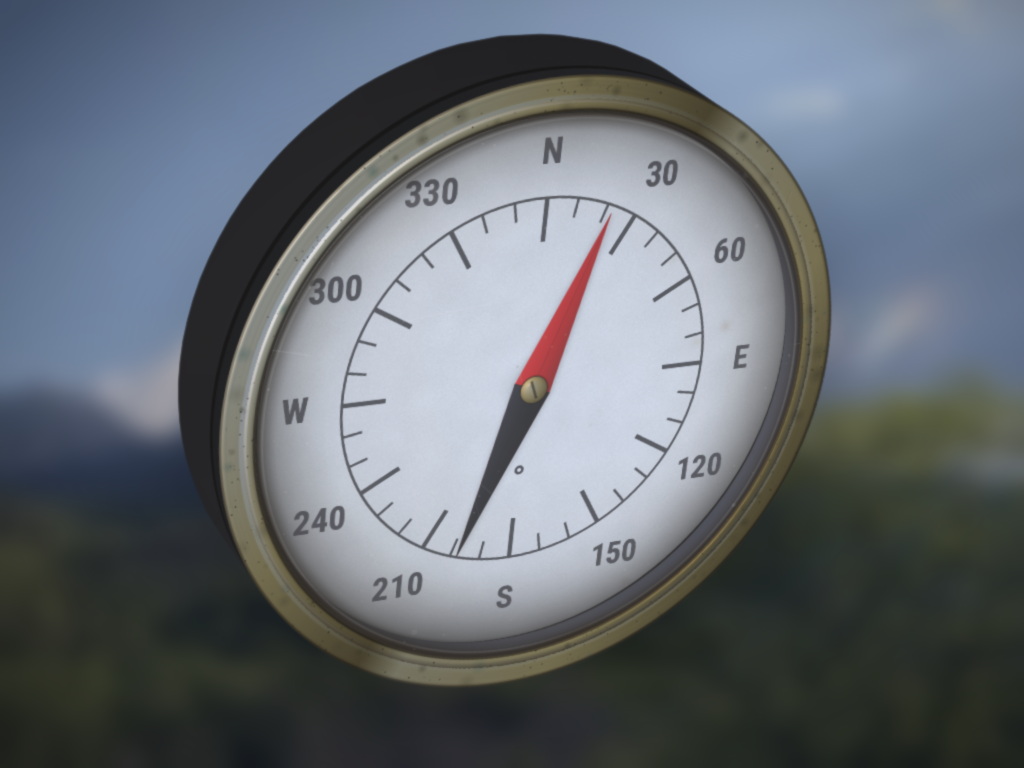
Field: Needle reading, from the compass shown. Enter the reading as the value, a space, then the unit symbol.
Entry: 20 °
